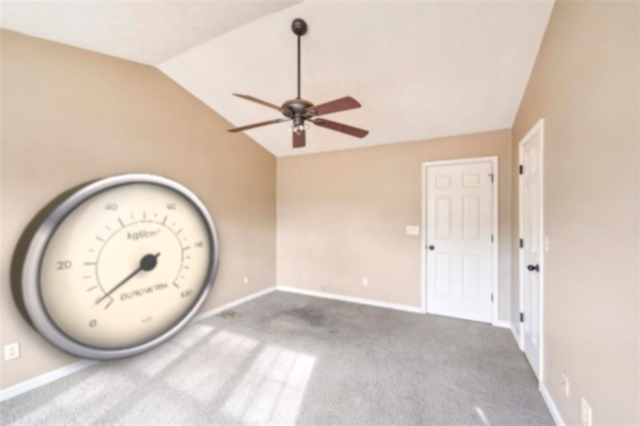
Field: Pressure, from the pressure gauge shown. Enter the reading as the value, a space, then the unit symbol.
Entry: 5 kg/cm²
